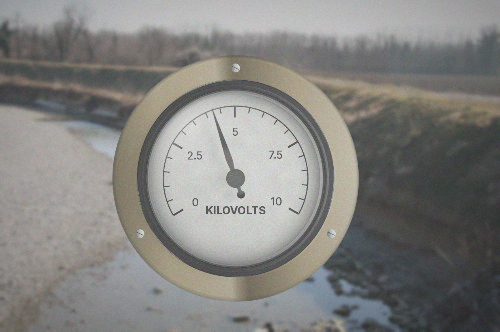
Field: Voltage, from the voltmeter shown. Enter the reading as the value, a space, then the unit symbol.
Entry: 4.25 kV
